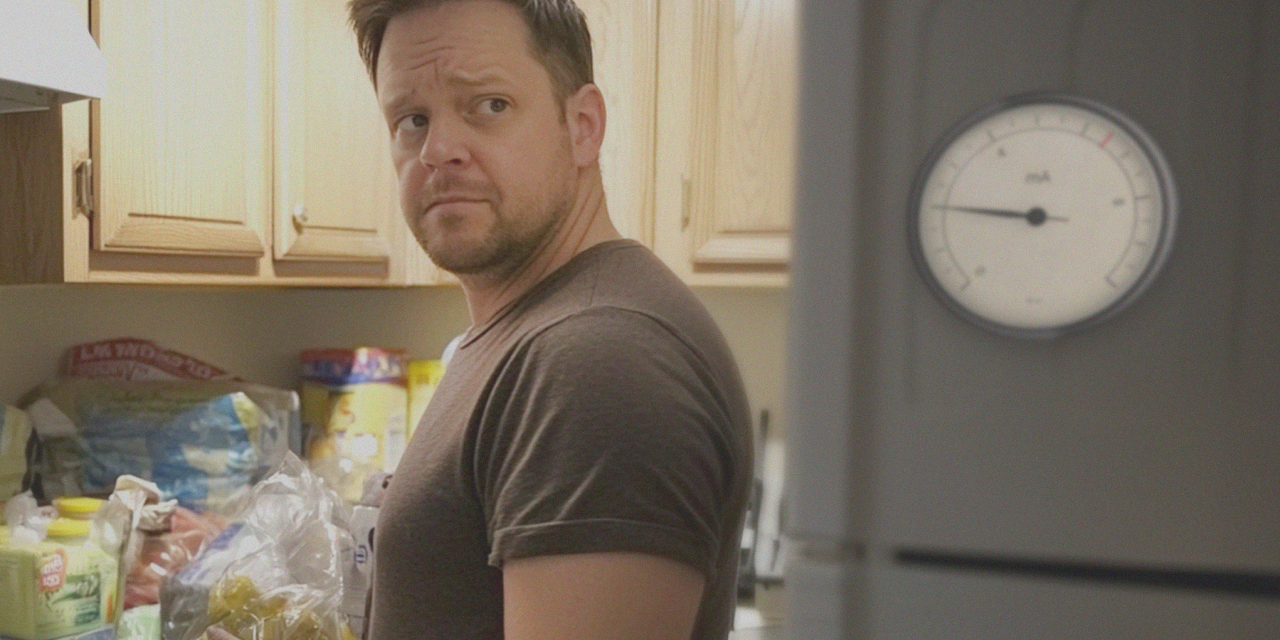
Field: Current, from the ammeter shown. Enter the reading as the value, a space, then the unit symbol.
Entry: 2 mA
